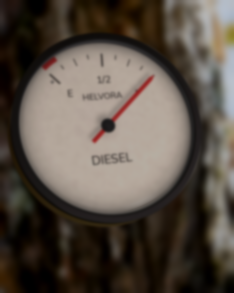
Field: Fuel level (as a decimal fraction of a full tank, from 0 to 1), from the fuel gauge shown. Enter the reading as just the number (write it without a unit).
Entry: 1
